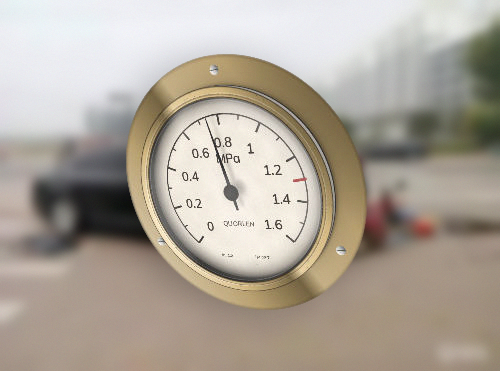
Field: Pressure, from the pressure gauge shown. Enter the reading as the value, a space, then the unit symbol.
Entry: 0.75 MPa
